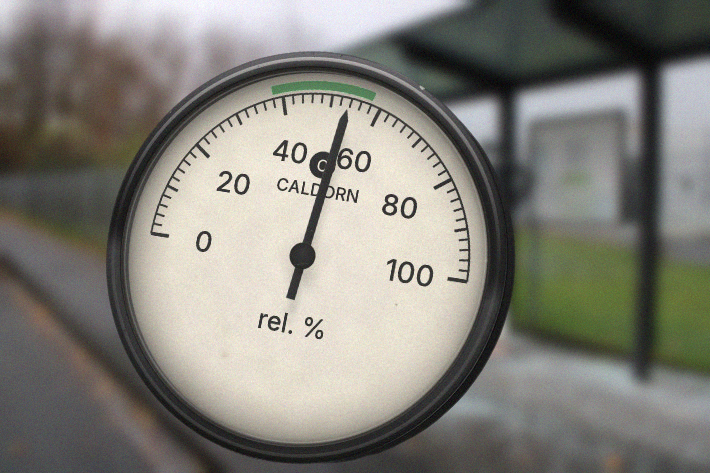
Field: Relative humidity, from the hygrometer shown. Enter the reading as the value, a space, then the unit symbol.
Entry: 54 %
